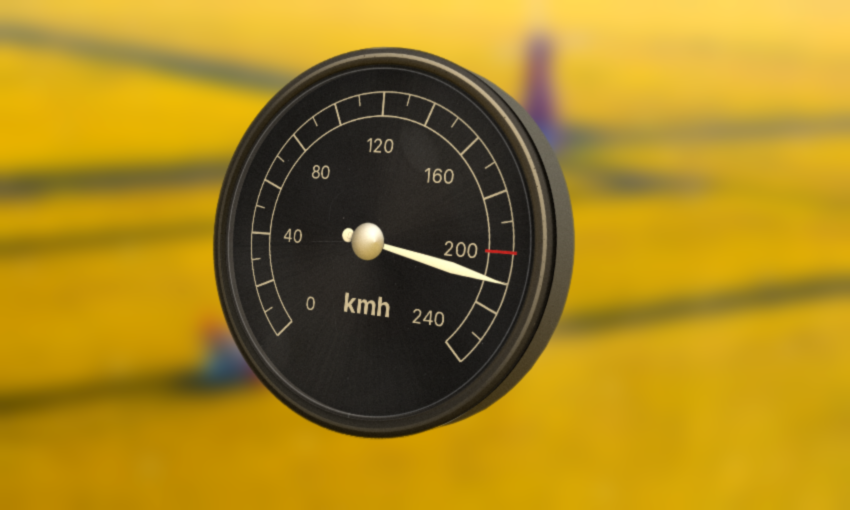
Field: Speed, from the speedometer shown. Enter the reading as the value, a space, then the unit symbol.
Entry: 210 km/h
